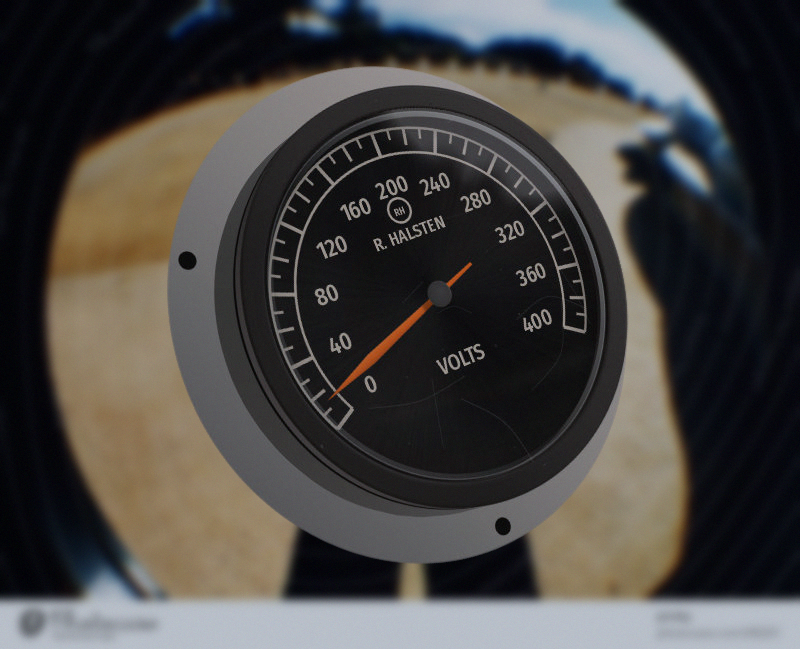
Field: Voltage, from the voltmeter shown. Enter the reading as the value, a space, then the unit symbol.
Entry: 15 V
